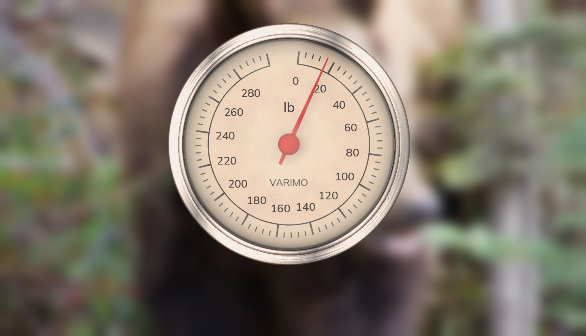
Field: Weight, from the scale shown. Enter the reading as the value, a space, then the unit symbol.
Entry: 16 lb
